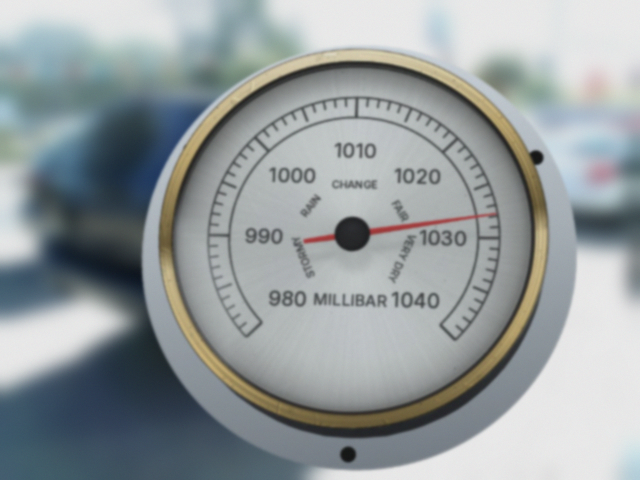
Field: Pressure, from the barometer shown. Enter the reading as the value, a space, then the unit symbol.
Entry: 1028 mbar
